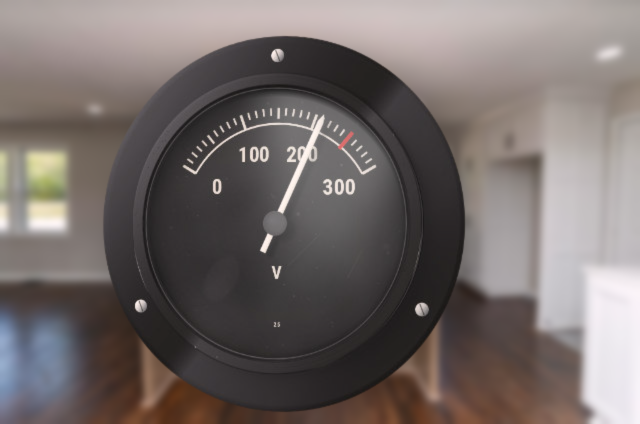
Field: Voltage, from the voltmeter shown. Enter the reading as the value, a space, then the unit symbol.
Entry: 210 V
